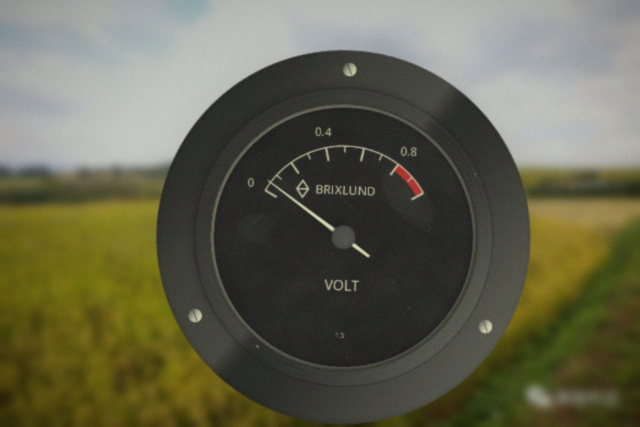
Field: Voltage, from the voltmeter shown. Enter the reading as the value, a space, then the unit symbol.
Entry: 0.05 V
